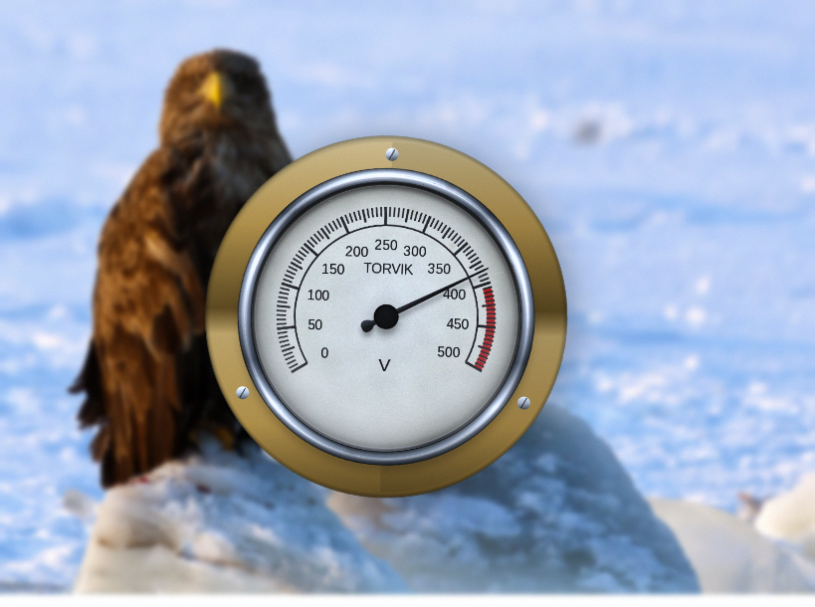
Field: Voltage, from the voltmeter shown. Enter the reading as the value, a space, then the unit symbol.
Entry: 385 V
